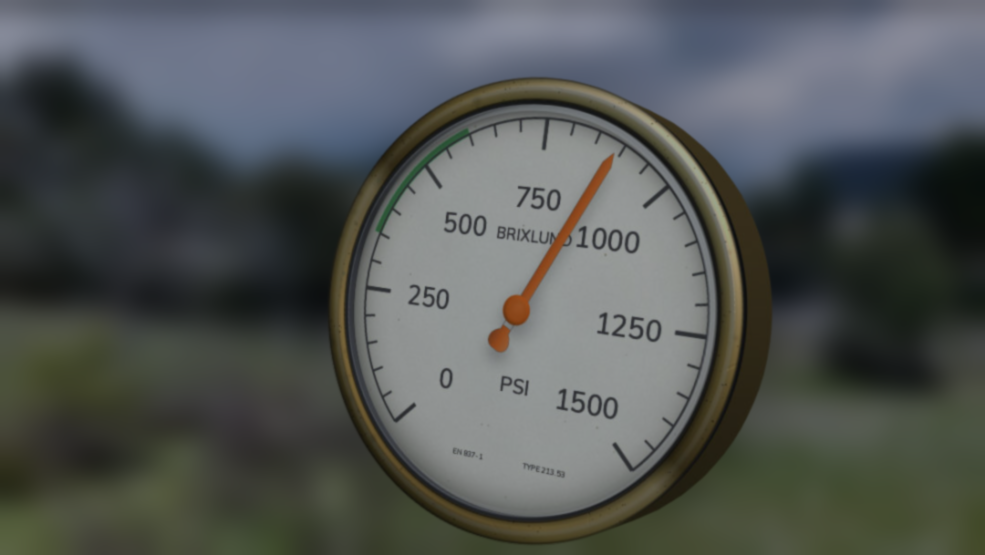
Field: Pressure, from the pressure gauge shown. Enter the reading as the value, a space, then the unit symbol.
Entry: 900 psi
